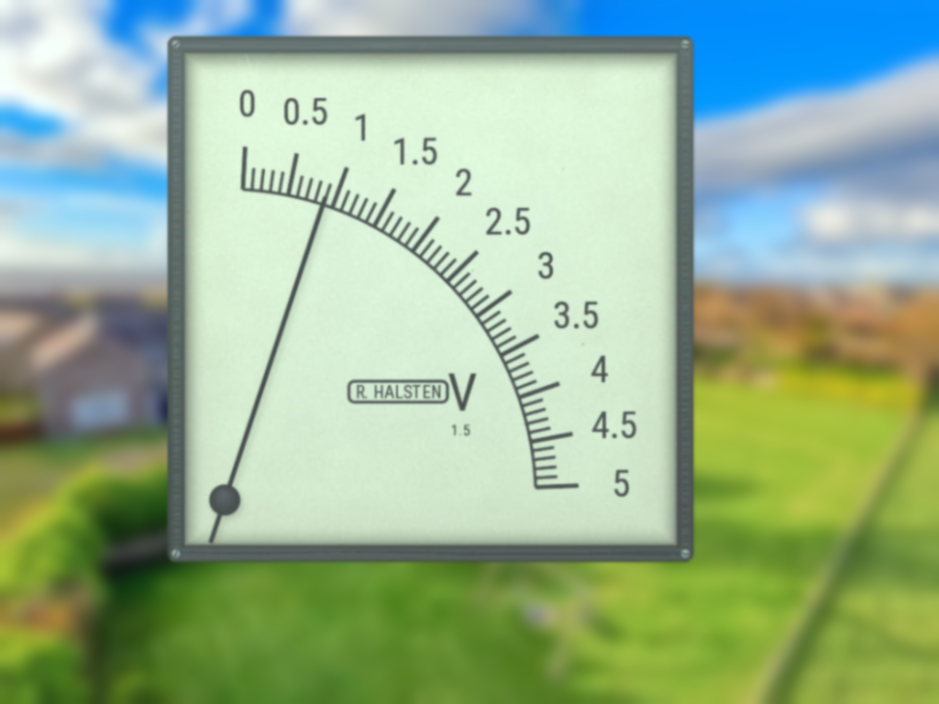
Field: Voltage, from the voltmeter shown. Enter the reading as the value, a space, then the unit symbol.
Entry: 0.9 V
